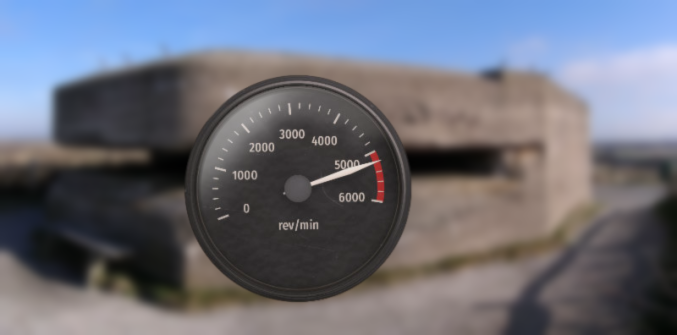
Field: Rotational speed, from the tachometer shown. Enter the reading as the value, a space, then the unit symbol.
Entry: 5200 rpm
